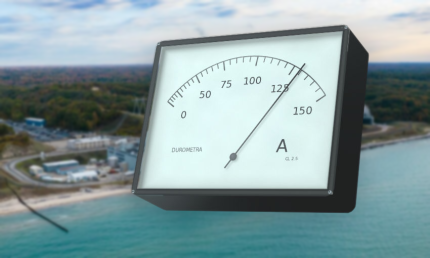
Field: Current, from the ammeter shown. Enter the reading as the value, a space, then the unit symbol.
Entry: 130 A
